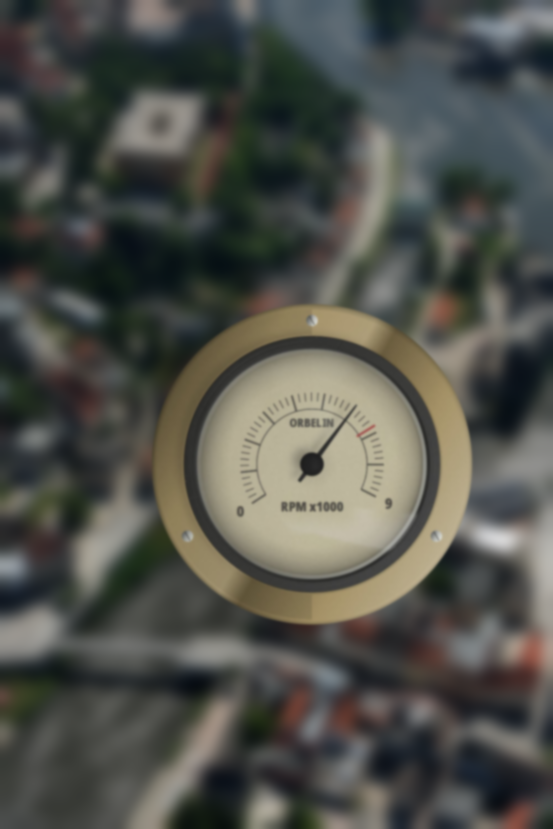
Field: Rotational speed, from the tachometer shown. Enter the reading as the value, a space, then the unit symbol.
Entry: 6000 rpm
